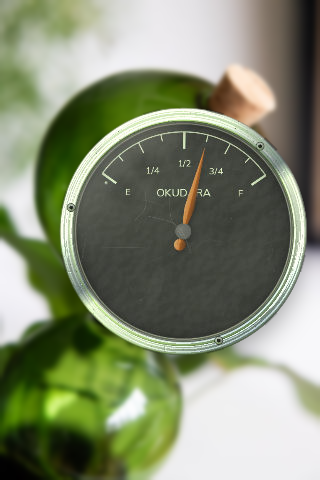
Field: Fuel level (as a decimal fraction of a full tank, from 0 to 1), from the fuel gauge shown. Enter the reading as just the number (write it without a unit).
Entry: 0.625
